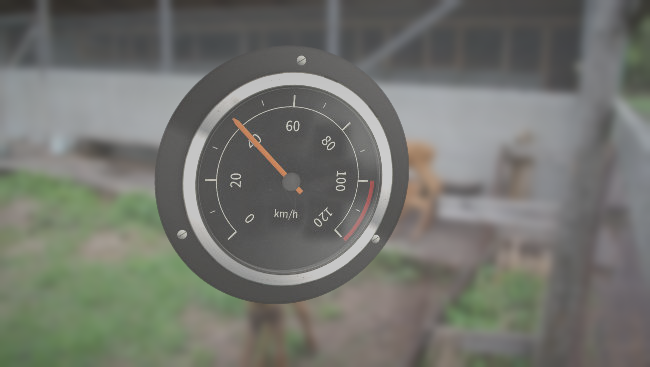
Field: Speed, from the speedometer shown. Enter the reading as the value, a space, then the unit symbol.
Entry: 40 km/h
